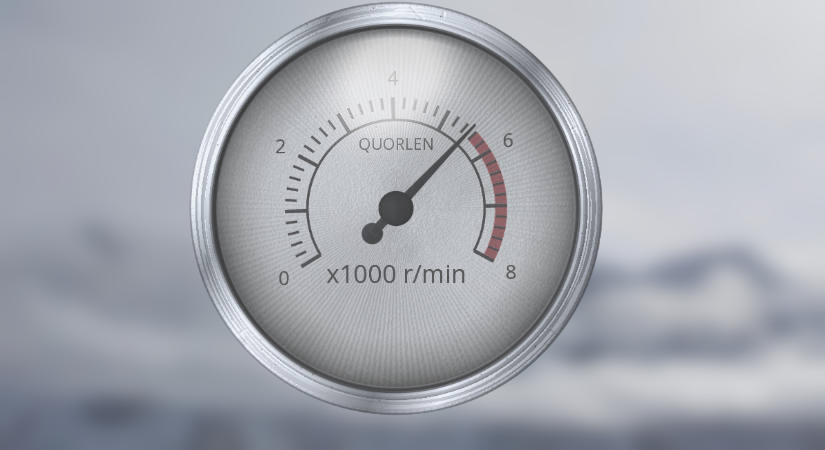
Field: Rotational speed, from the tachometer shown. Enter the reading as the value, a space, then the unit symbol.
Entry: 5500 rpm
